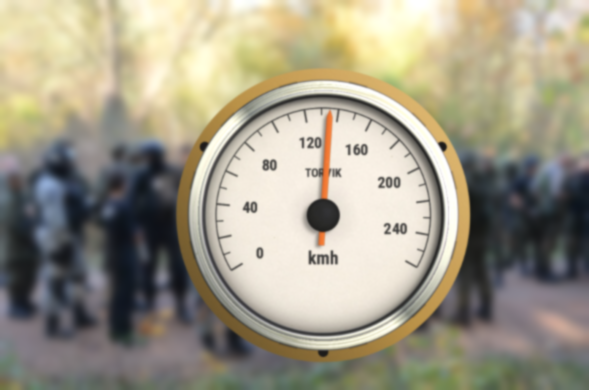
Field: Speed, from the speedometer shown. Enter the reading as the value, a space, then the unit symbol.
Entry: 135 km/h
